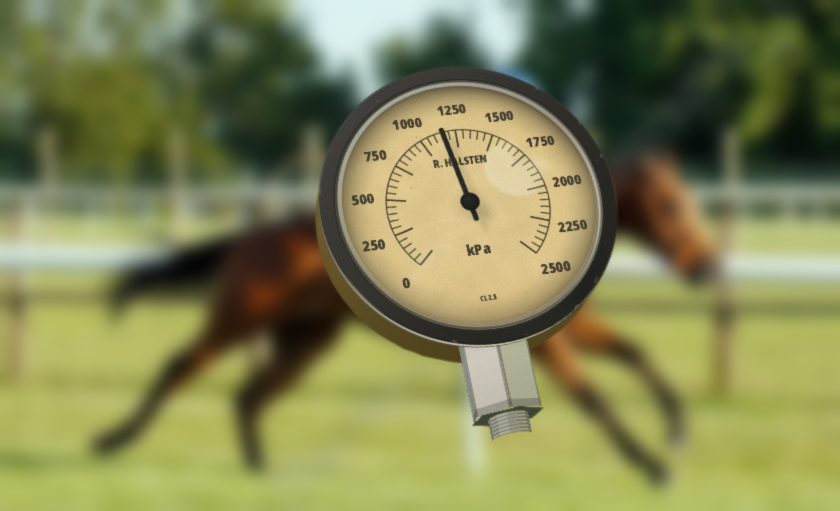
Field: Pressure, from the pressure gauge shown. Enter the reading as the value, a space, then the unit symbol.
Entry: 1150 kPa
